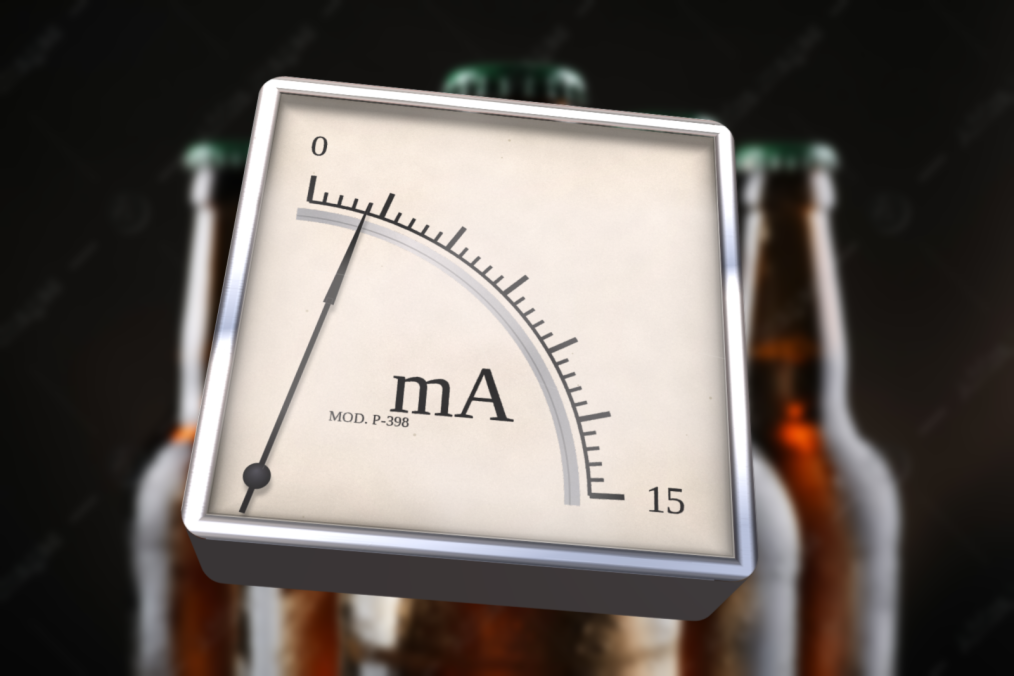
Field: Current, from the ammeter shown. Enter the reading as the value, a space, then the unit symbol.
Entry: 2 mA
